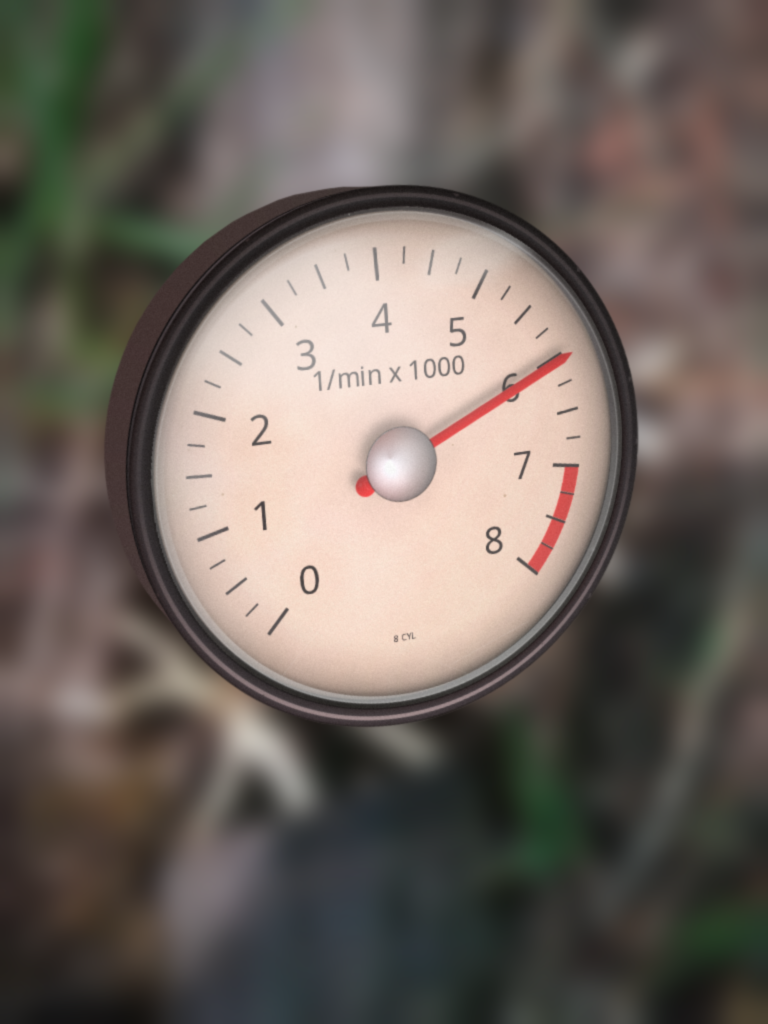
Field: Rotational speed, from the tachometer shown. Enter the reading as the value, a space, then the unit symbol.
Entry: 6000 rpm
